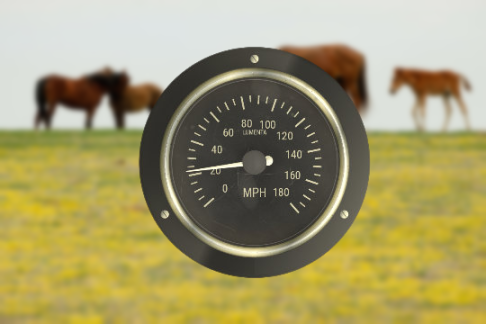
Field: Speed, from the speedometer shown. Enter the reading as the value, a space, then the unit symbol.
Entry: 22.5 mph
